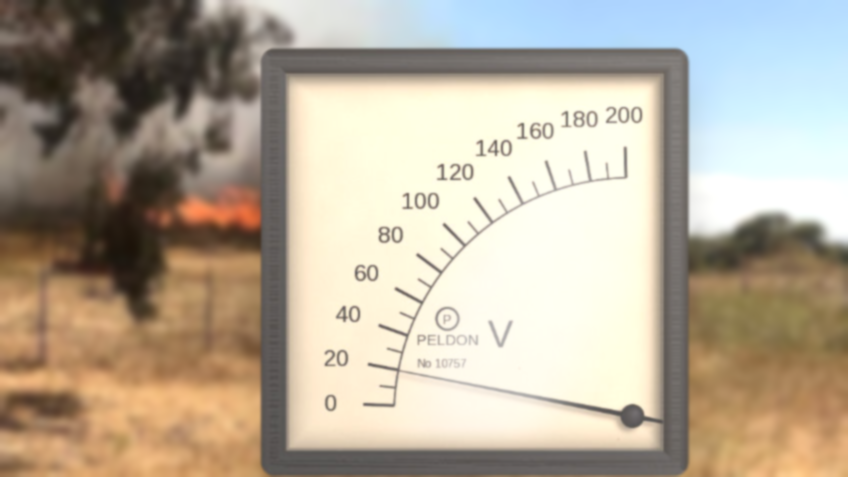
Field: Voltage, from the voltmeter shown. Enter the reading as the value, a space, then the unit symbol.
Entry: 20 V
